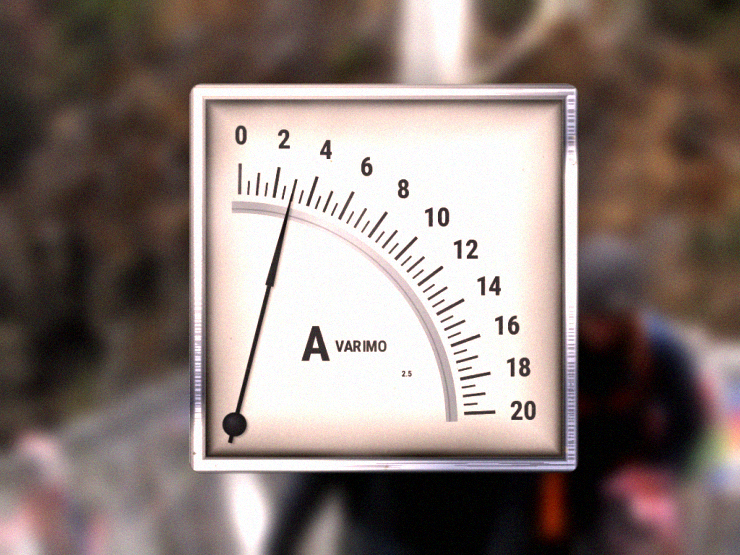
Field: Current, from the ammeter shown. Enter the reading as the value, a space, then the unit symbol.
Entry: 3 A
